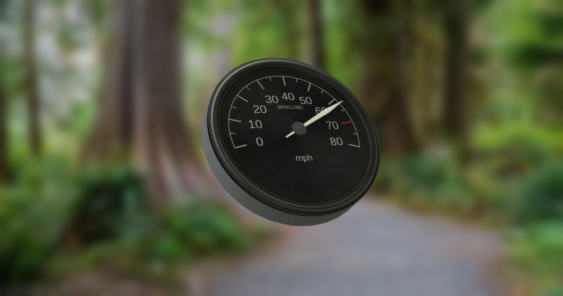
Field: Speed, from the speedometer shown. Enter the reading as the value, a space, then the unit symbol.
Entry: 62.5 mph
